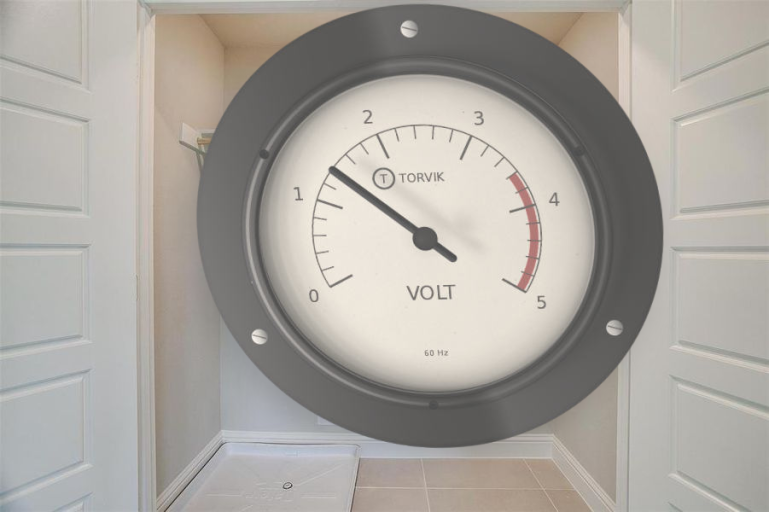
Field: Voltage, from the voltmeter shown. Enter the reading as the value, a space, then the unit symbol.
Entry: 1.4 V
